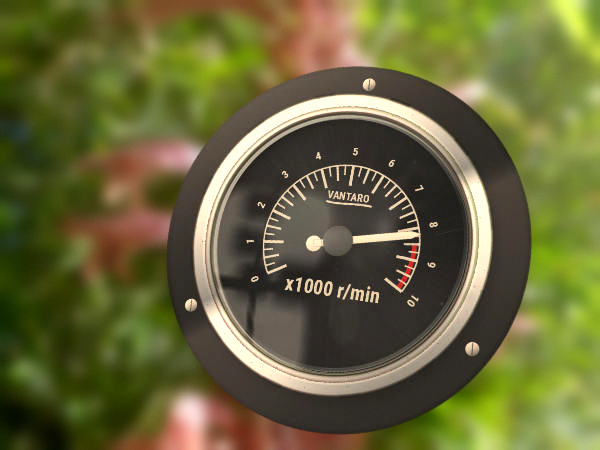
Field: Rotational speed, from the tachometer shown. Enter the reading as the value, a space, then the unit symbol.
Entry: 8250 rpm
